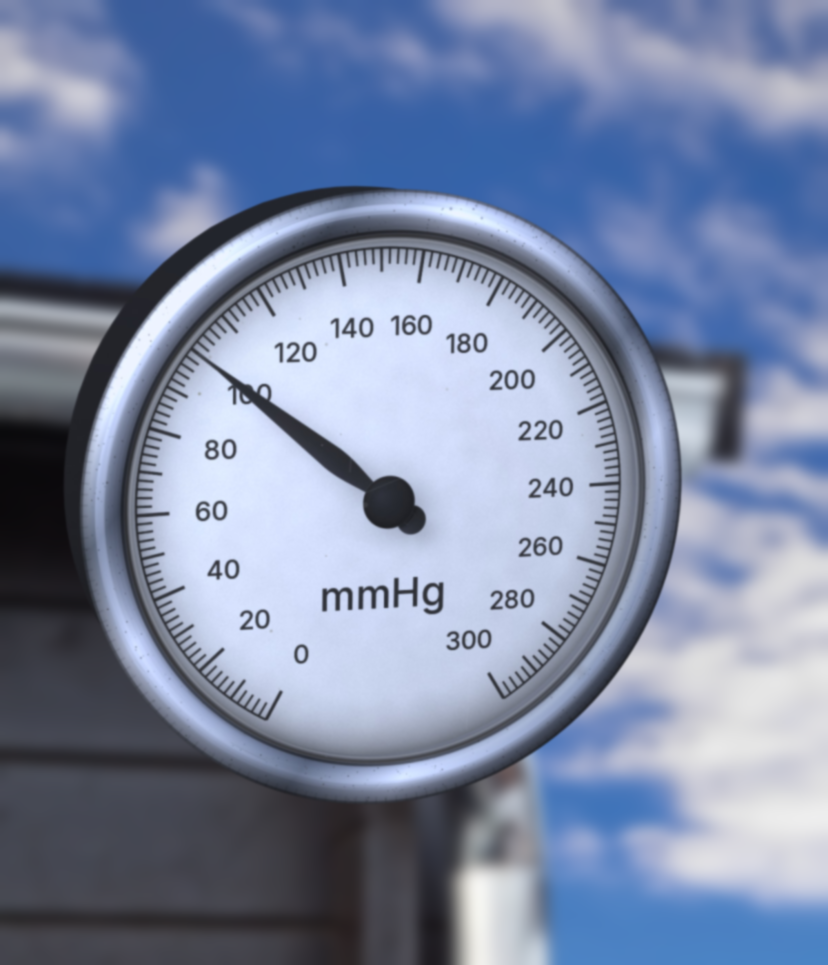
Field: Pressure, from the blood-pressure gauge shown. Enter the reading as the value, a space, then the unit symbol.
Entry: 100 mmHg
